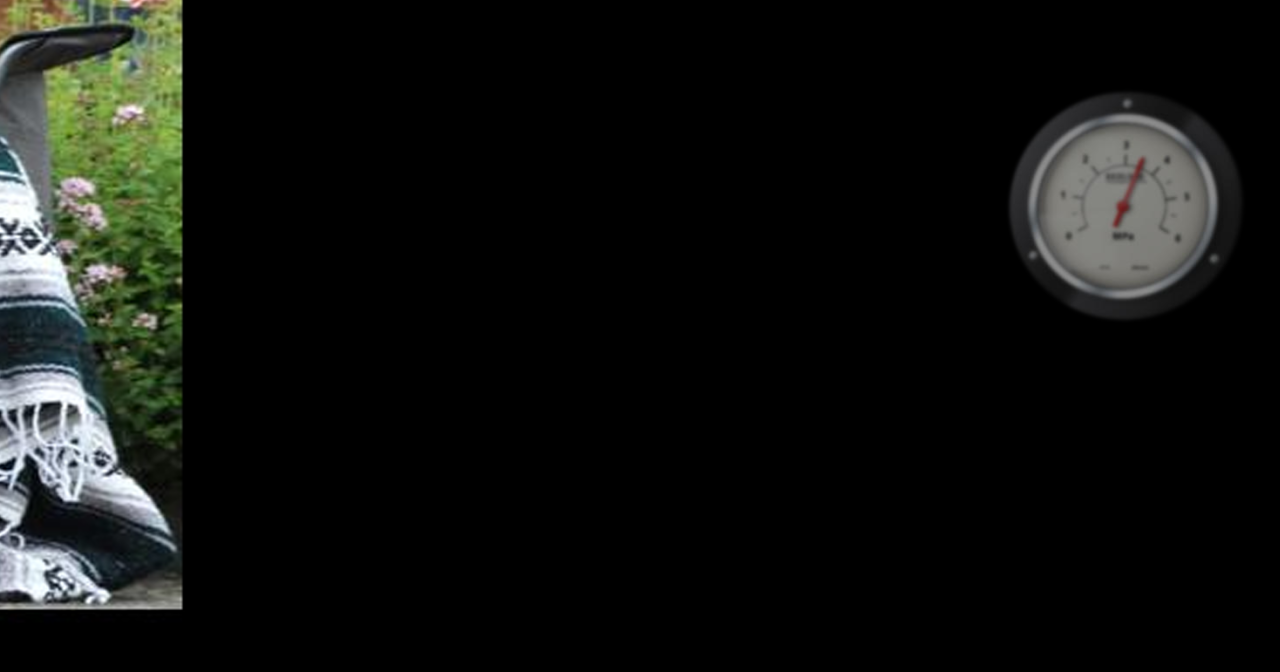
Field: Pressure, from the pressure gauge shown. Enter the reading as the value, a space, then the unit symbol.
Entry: 3.5 MPa
